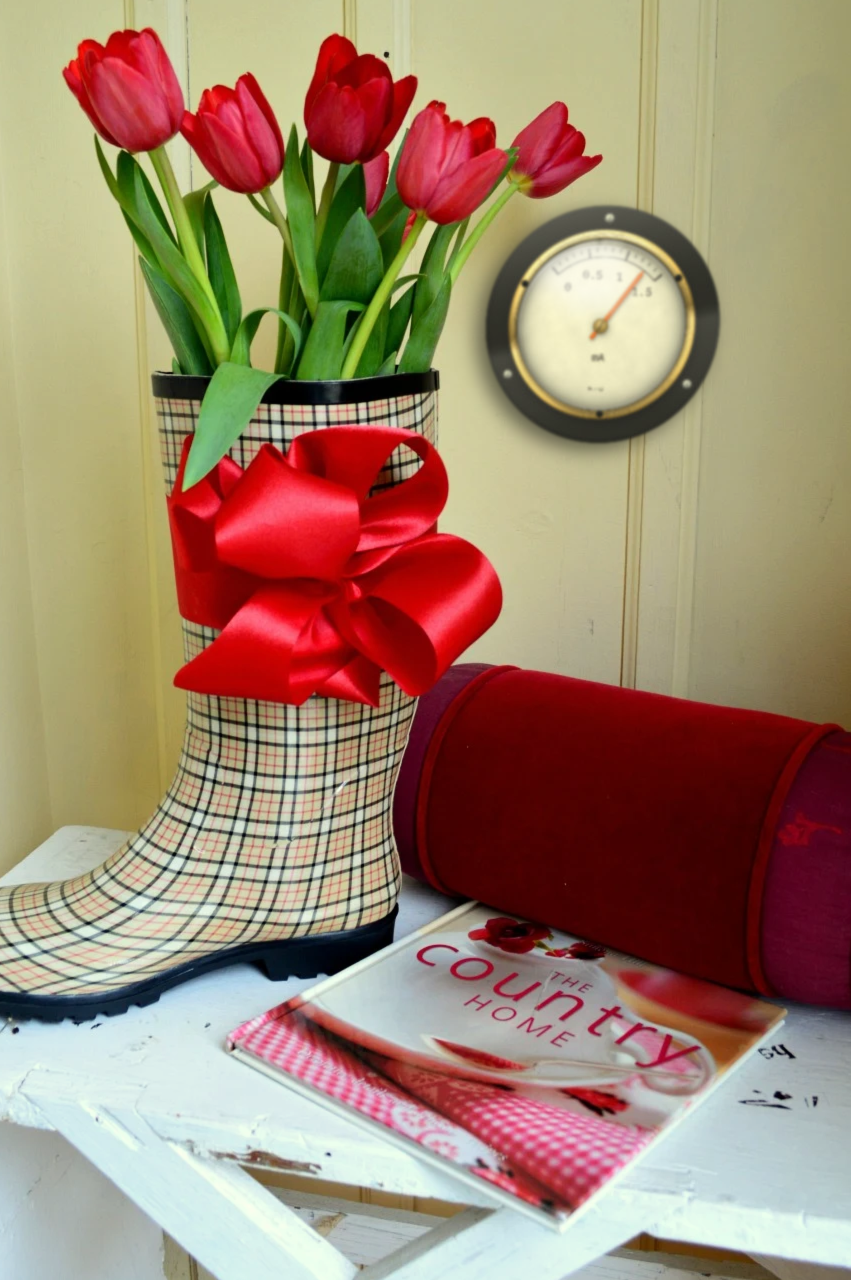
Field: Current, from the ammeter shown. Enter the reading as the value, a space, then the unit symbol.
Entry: 1.3 mA
